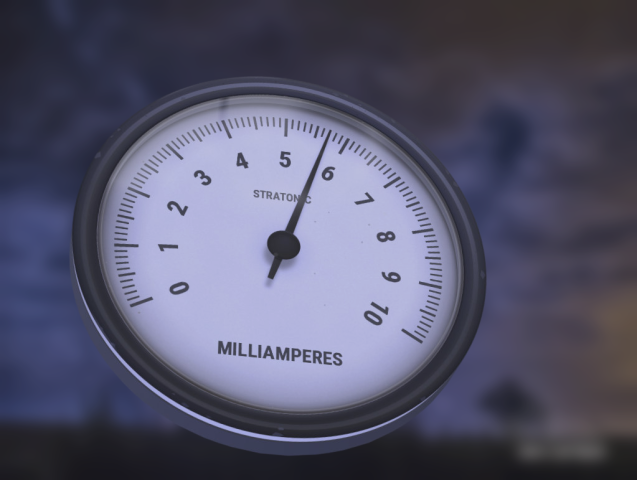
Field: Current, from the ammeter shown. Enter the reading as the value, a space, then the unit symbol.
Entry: 5.7 mA
